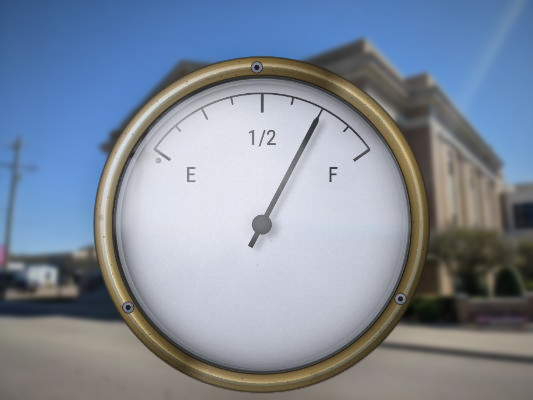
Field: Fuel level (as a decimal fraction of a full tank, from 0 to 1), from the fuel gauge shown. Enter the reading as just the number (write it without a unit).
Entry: 0.75
